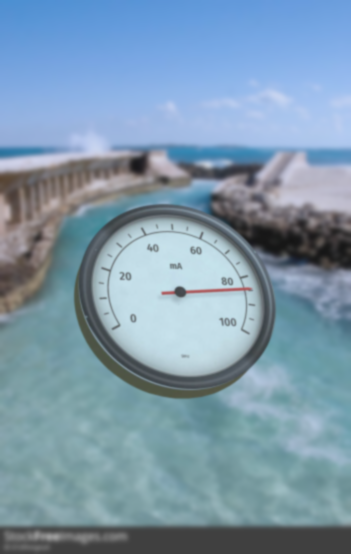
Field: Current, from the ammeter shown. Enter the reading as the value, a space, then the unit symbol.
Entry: 85 mA
